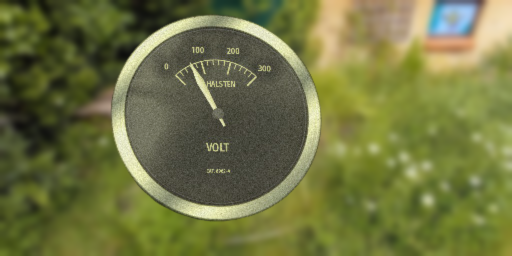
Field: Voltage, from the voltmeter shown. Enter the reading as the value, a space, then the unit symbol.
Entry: 60 V
